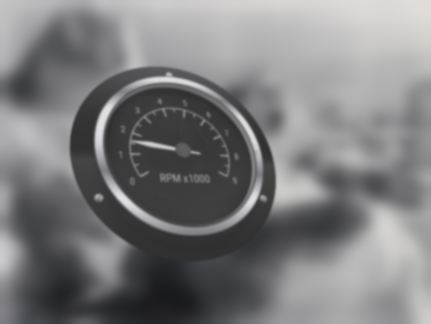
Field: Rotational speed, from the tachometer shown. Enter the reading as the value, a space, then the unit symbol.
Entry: 1500 rpm
